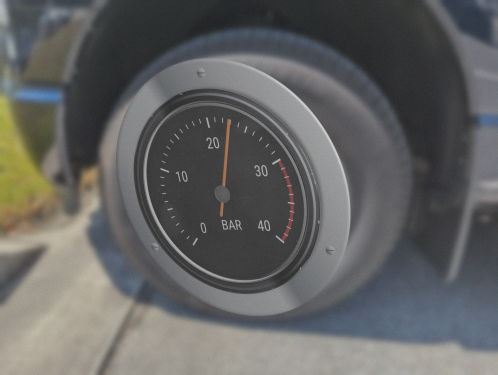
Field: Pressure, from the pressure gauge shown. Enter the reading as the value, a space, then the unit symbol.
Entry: 23 bar
